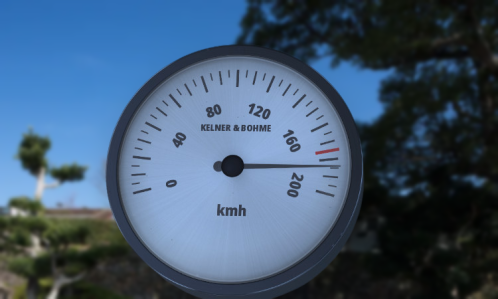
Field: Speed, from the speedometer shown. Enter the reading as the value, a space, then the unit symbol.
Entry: 185 km/h
